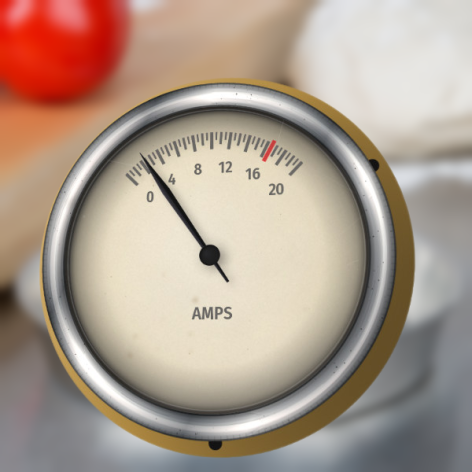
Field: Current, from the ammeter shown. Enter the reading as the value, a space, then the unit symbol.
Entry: 2.5 A
